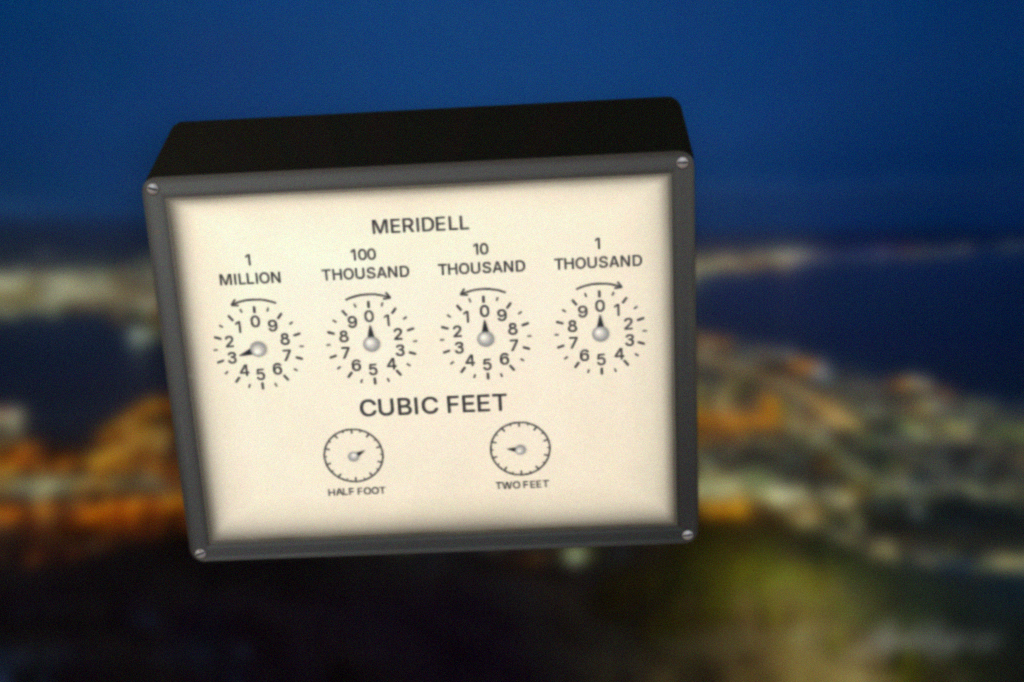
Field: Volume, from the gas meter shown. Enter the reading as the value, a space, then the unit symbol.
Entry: 300000 ft³
